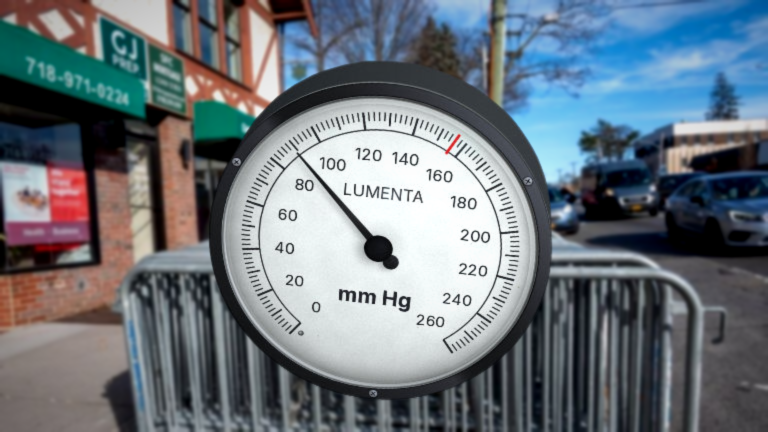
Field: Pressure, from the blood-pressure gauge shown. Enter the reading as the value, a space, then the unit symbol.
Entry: 90 mmHg
